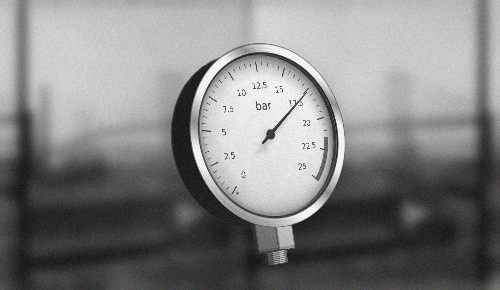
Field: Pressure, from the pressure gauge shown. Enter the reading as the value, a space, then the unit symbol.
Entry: 17.5 bar
